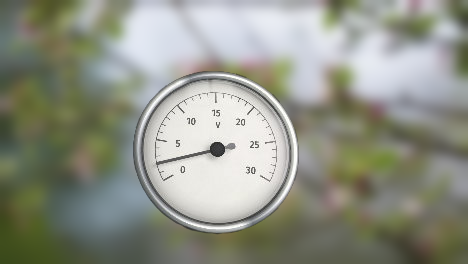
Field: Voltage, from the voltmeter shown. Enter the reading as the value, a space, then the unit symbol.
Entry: 2 V
